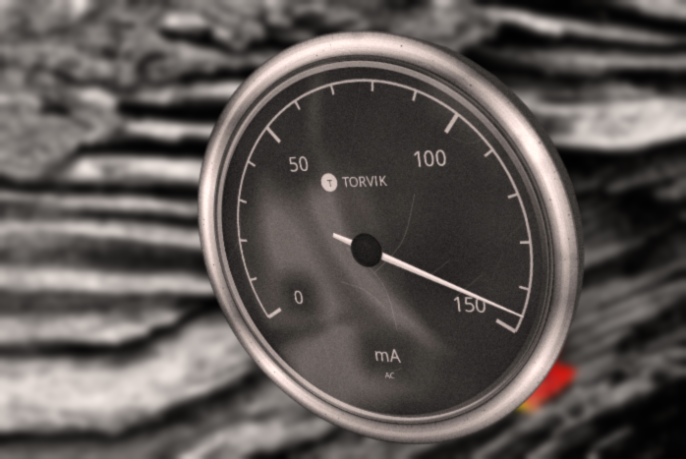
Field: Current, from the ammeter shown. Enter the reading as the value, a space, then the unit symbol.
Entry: 145 mA
